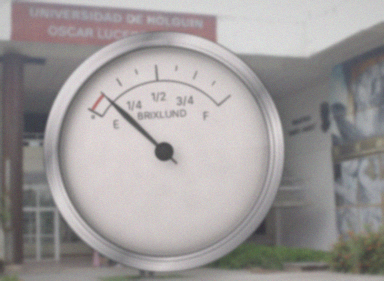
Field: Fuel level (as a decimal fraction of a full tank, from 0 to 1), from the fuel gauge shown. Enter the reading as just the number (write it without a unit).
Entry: 0.125
